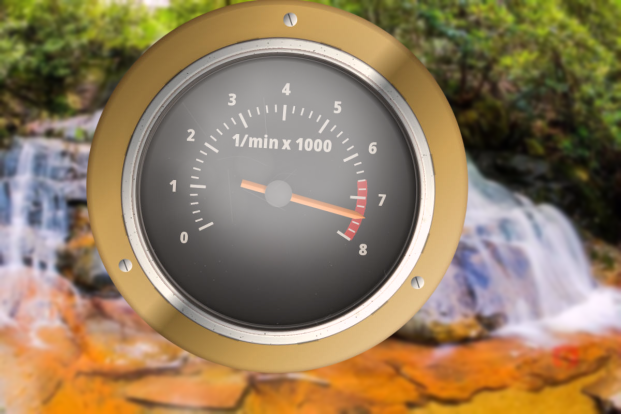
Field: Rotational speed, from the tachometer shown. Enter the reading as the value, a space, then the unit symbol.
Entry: 7400 rpm
